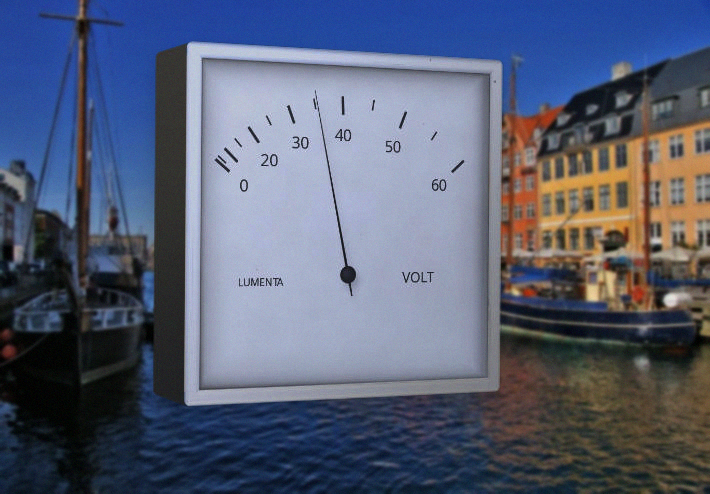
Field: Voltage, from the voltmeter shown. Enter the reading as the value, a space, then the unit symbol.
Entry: 35 V
